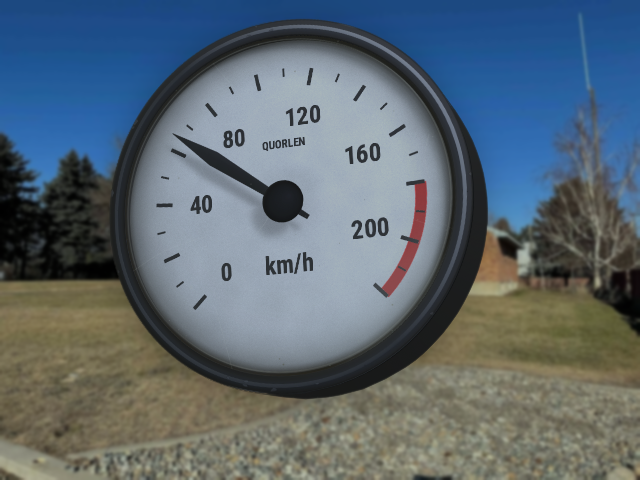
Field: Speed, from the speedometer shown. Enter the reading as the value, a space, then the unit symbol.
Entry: 65 km/h
